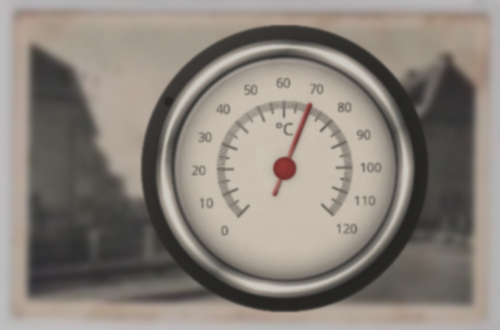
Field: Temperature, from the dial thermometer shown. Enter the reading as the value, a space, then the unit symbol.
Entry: 70 °C
